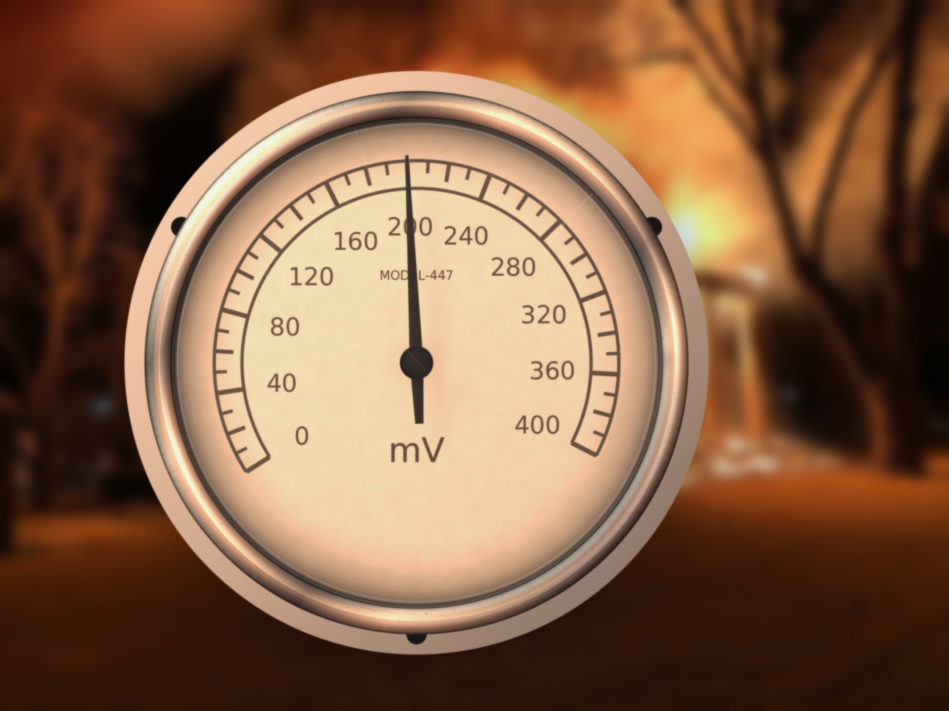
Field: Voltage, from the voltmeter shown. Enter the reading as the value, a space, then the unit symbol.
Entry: 200 mV
